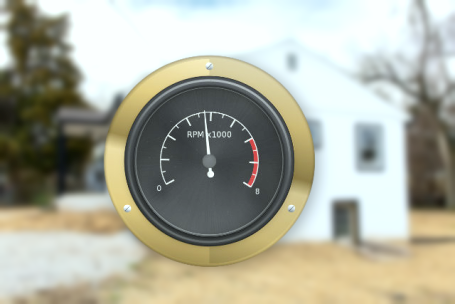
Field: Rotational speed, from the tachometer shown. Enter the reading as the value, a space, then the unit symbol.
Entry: 3750 rpm
